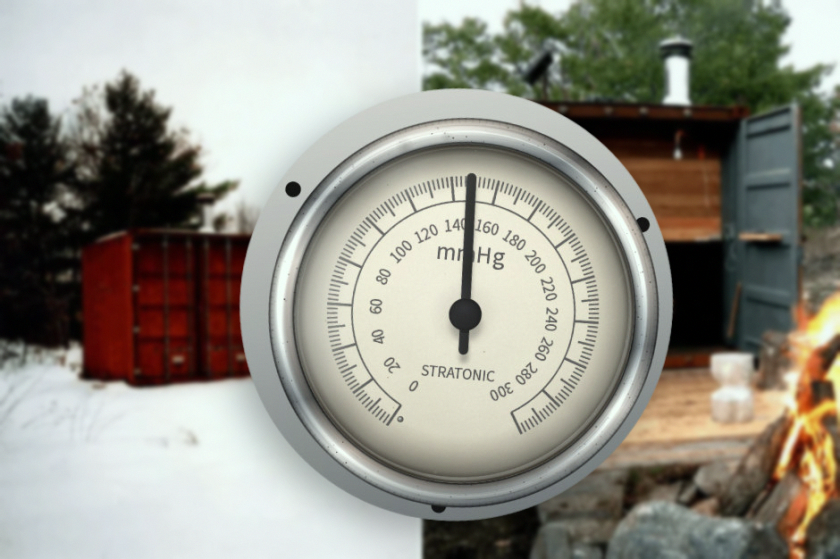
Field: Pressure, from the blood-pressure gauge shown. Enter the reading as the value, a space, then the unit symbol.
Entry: 148 mmHg
